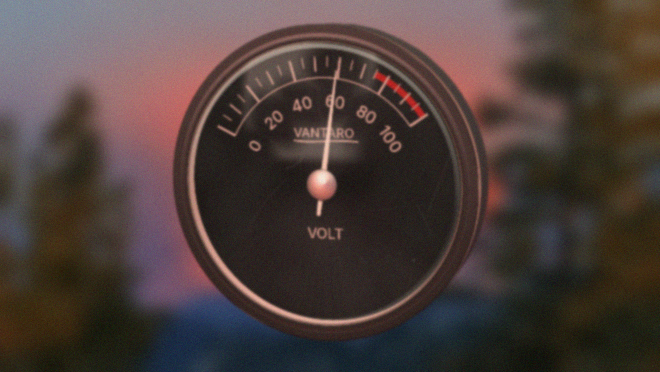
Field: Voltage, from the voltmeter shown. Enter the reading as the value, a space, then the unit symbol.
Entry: 60 V
